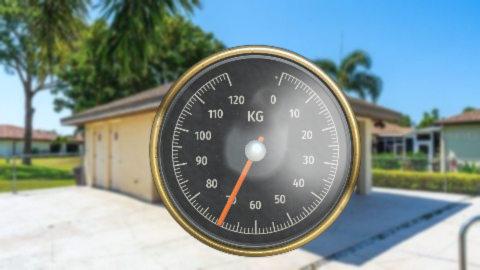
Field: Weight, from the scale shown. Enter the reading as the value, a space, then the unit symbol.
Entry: 70 kg
